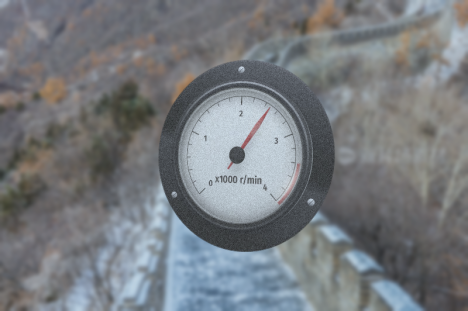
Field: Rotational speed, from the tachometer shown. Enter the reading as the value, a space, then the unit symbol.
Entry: 2500 rpm
